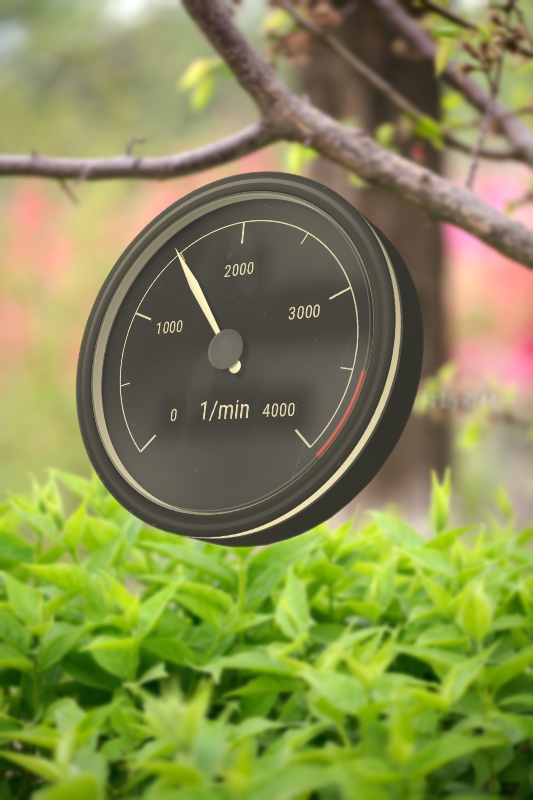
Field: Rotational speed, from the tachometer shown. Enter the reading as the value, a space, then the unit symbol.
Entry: 1500 rpm
